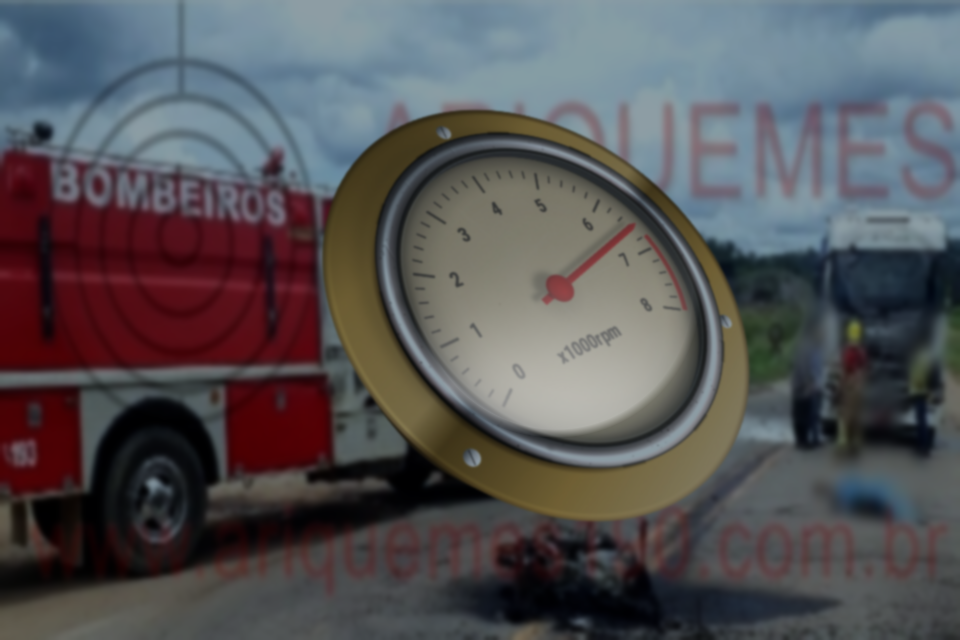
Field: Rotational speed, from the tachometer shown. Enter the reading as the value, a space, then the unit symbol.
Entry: 6600 rpm
